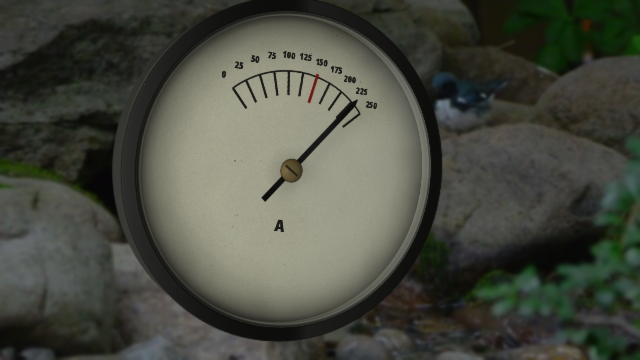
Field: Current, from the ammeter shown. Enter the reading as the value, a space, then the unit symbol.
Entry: 225 A
